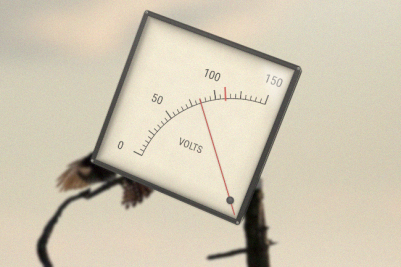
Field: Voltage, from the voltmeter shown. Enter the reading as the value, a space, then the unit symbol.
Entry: 85 V
